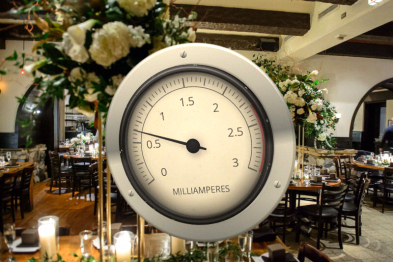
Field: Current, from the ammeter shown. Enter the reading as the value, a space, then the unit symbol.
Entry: 0.65 mA
